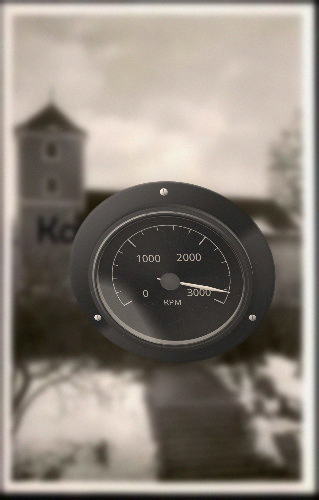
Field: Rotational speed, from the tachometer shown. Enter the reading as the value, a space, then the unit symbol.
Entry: 2800 rpm
